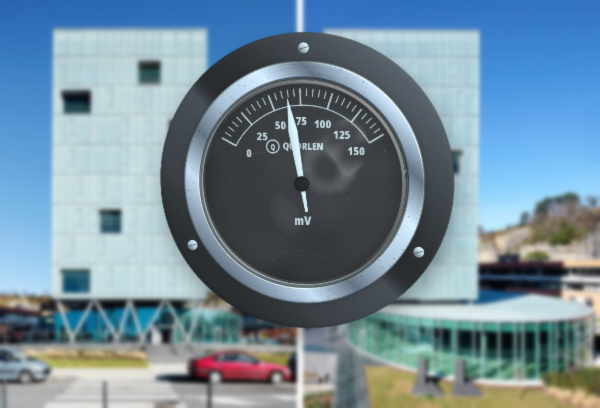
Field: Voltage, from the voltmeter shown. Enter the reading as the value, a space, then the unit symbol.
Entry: 65 mV
